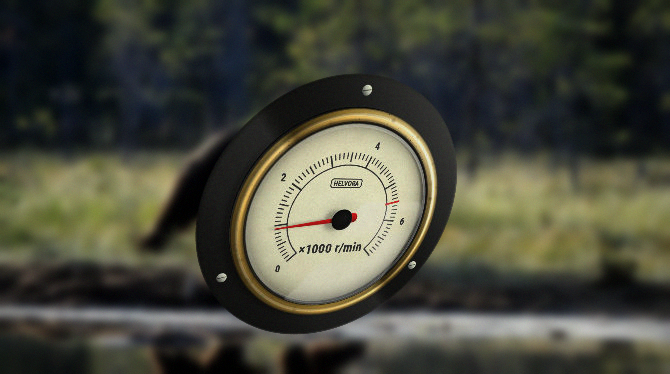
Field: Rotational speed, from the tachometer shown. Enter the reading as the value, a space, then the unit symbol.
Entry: 1000 rpm
